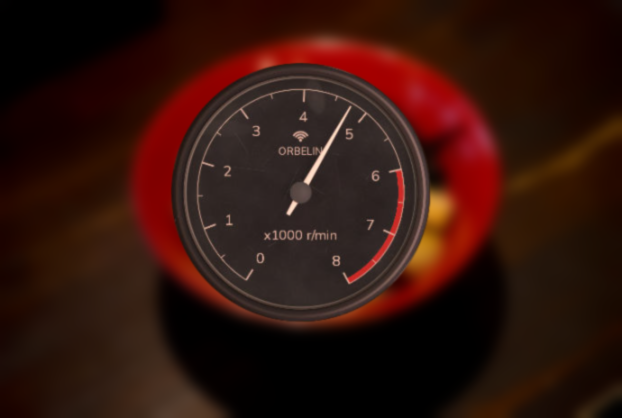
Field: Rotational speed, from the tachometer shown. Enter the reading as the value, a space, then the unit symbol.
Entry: 4750 rpm
